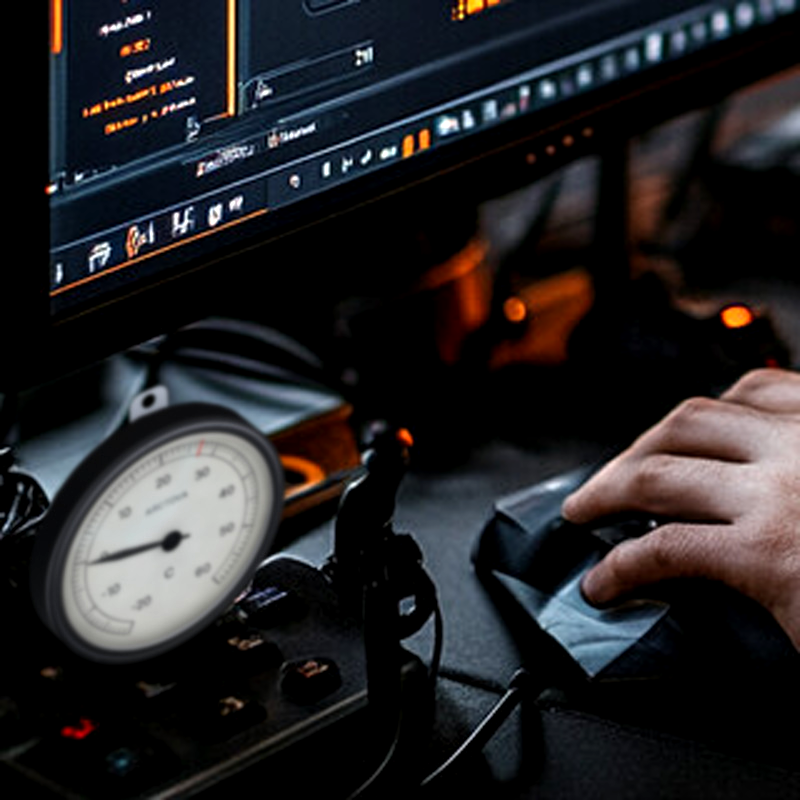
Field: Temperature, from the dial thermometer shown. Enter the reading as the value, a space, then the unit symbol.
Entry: 0 °C
